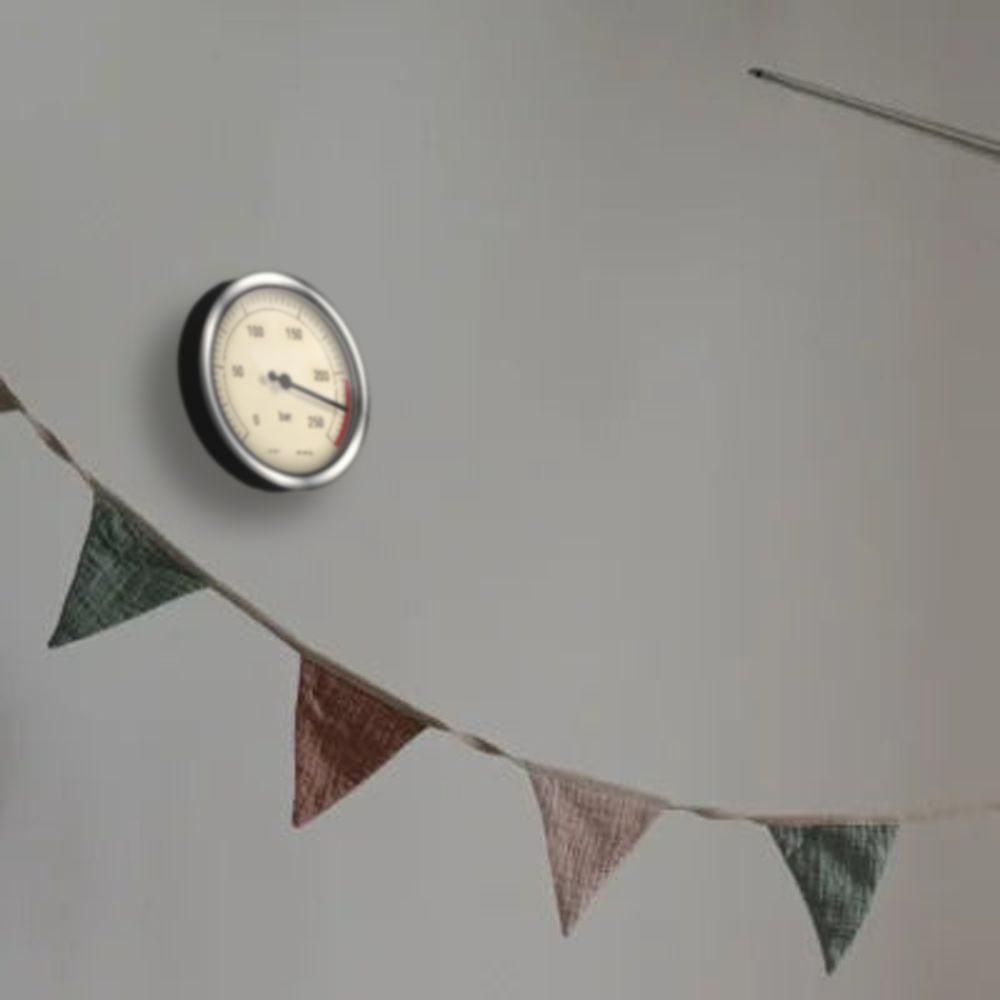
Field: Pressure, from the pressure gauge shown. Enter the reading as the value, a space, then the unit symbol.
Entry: 225 bar
